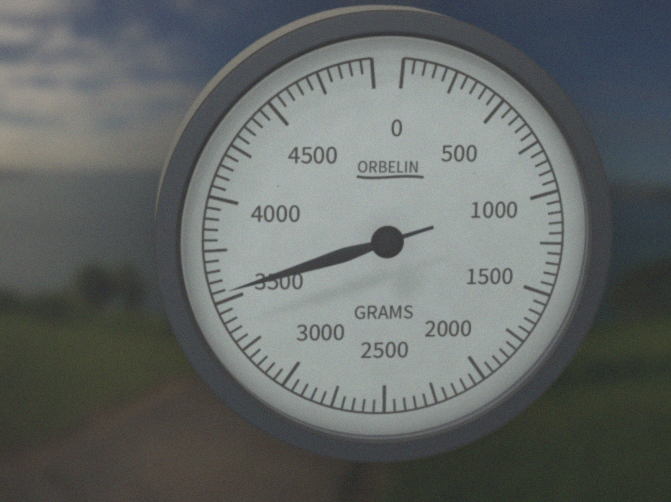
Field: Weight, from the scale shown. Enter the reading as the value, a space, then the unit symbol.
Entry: 3550 g
